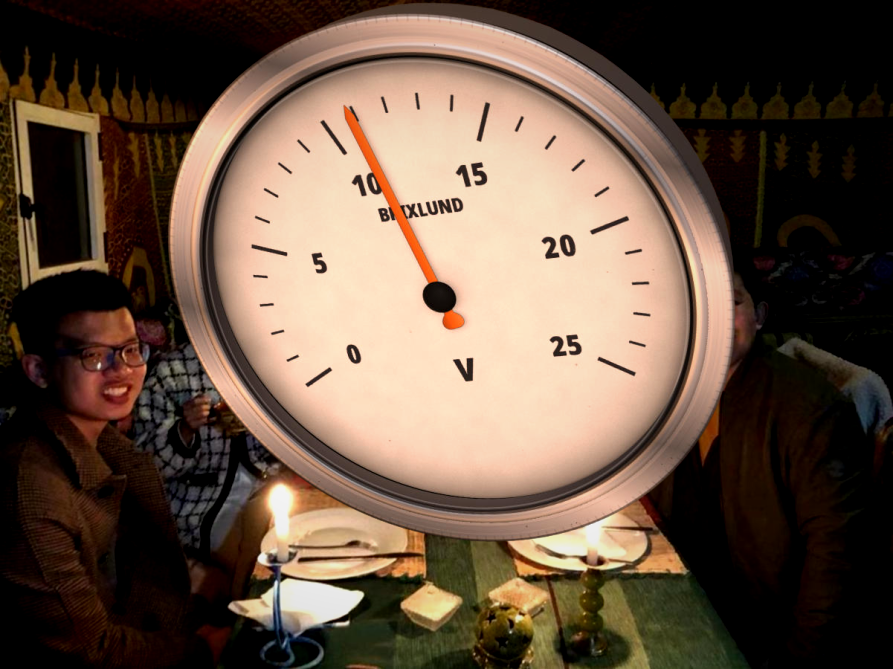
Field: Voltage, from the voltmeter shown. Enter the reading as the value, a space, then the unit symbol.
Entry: 11 V
